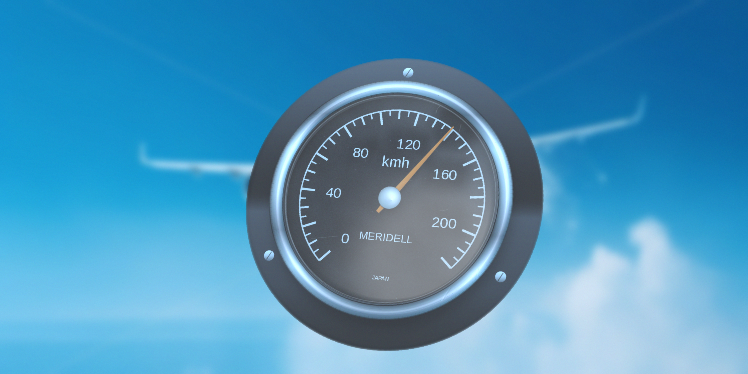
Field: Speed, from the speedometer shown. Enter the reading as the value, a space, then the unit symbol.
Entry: 140 km/h
